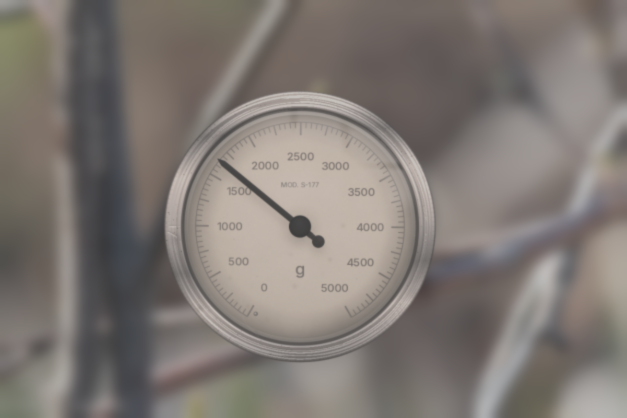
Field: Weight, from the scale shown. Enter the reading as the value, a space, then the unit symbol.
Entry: 1650 g
